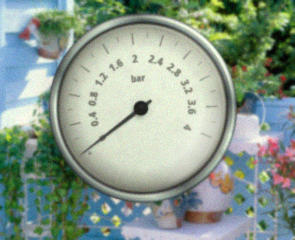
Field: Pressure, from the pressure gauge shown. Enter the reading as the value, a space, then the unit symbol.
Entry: 0 bar
